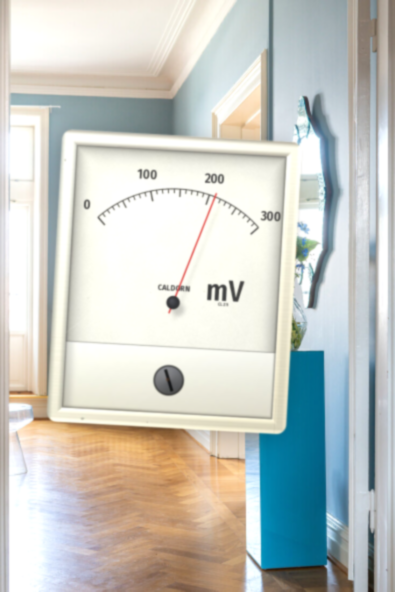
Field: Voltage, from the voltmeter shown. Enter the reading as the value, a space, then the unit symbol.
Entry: 210 mV
